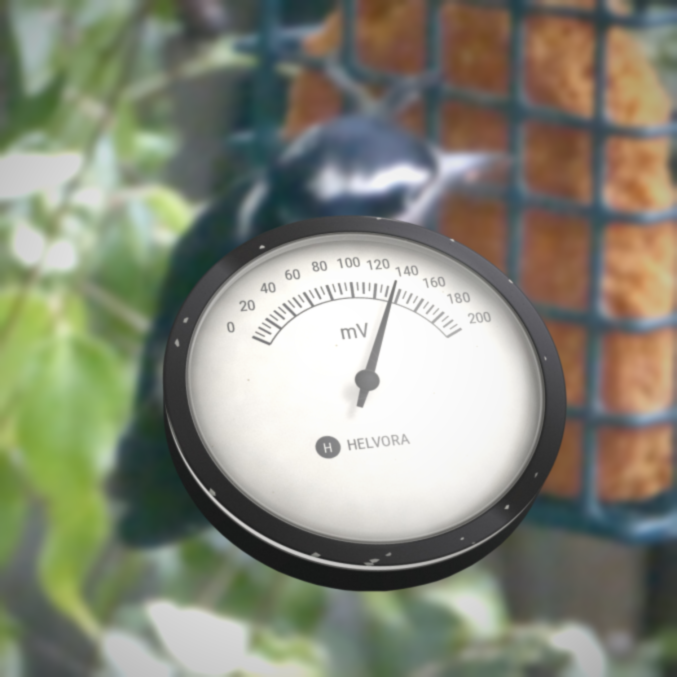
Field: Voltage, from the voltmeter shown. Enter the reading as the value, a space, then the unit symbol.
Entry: 135 mV
